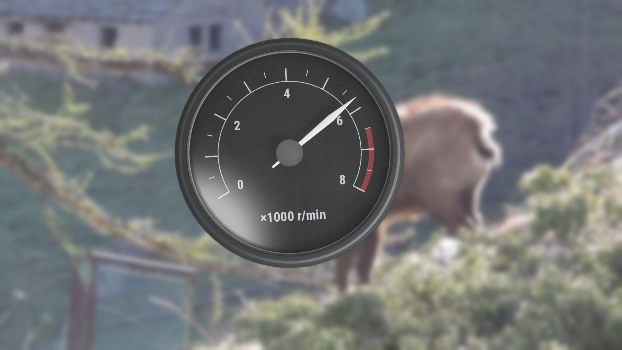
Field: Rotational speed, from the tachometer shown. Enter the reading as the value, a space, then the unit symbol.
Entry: 5750 rpm
